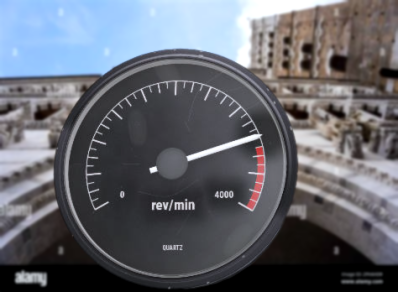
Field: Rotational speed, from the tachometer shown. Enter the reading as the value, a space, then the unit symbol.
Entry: 3200 rpm
